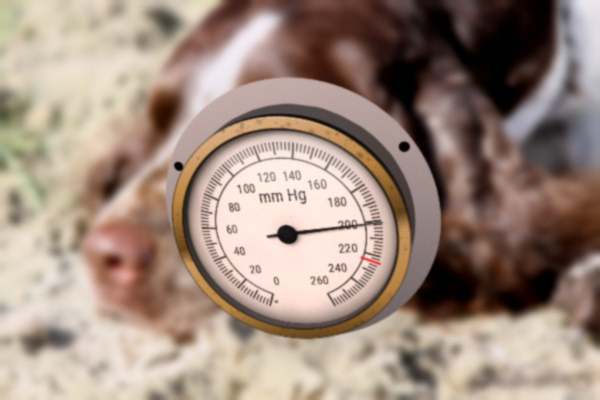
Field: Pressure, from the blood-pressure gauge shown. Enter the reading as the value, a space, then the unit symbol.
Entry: 200 mmHg
